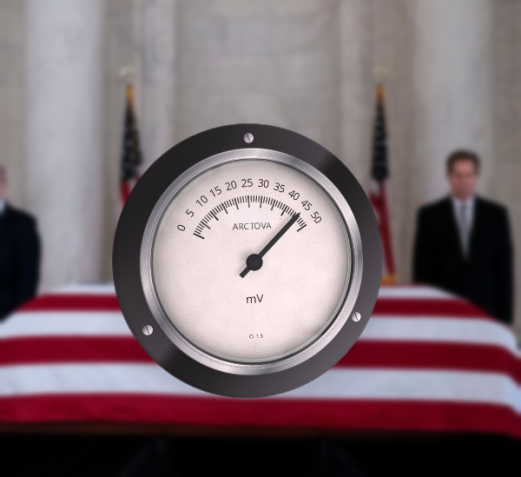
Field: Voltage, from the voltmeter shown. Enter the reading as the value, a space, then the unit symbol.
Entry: 45 mV
